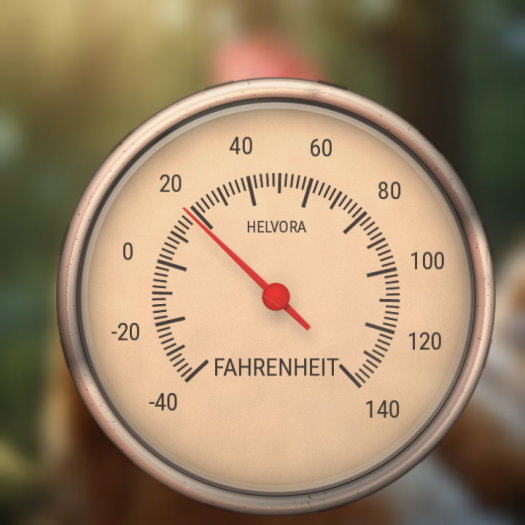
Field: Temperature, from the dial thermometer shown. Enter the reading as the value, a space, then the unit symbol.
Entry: 18 °F
